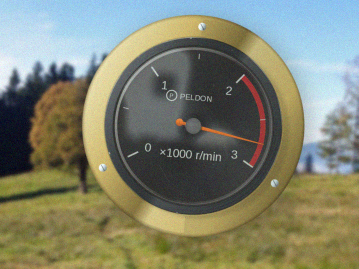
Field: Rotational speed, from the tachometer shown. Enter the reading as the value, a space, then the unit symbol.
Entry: 2750 rpm
